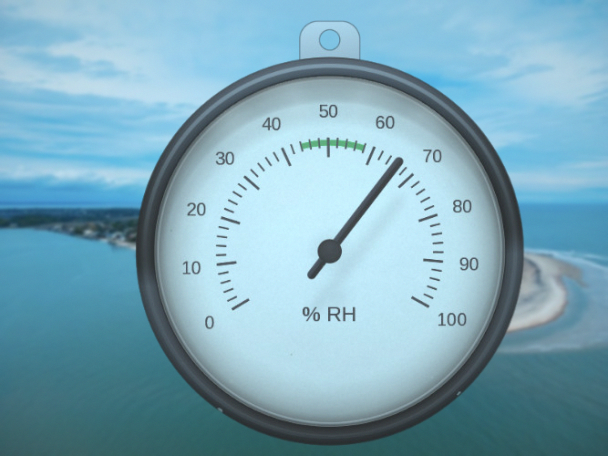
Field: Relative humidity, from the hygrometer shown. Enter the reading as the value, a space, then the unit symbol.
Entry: 66 %
